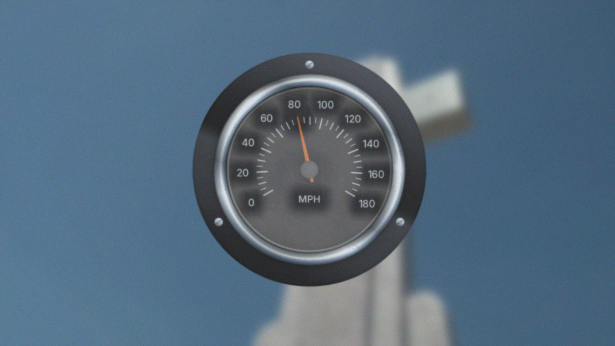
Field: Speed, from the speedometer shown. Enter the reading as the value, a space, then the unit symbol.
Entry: 80 mph
